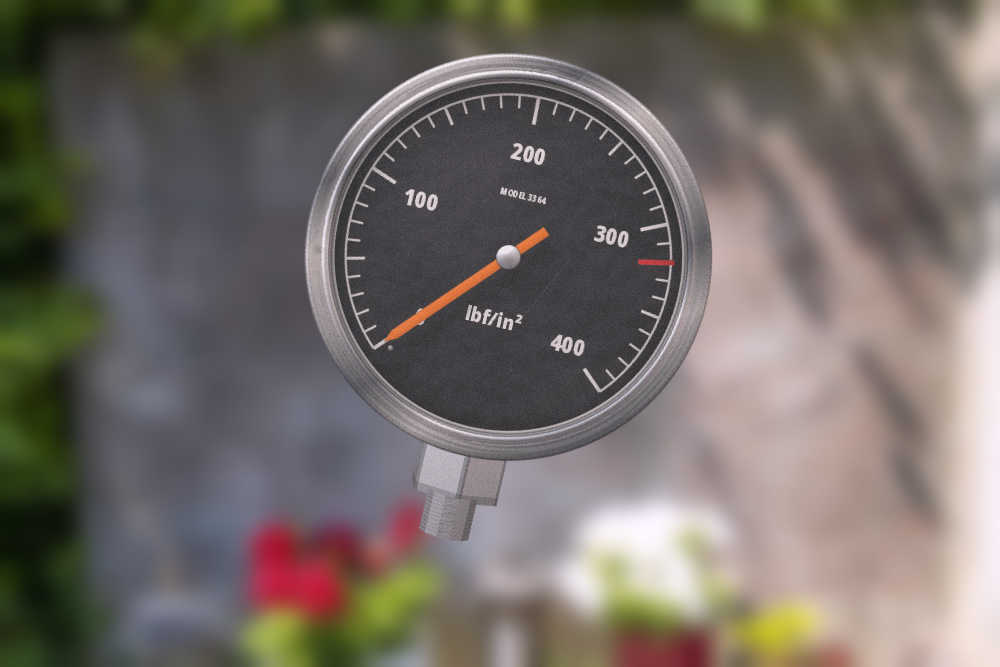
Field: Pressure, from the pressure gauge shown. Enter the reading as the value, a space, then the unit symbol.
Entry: 0 psi
